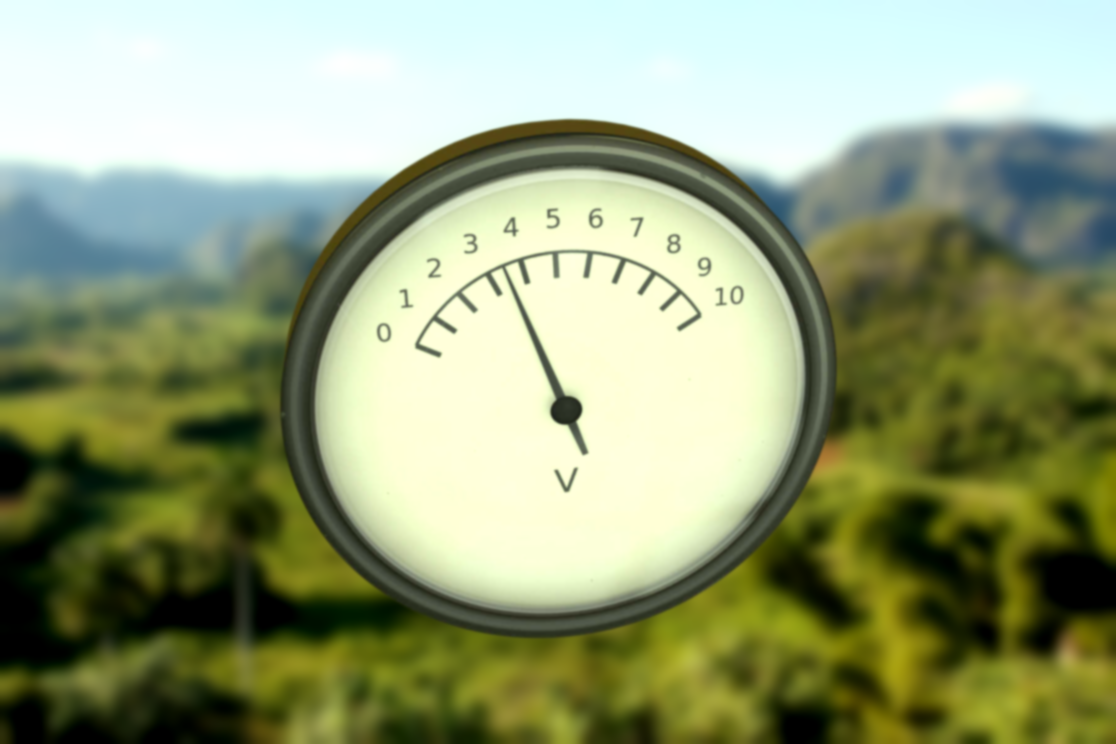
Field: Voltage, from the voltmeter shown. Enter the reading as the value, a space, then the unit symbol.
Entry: 3.5 V
